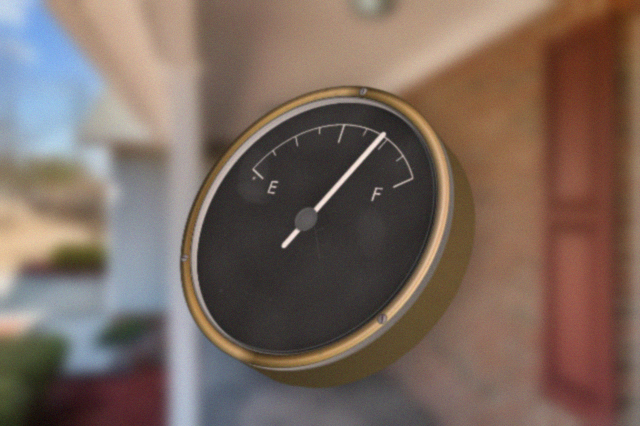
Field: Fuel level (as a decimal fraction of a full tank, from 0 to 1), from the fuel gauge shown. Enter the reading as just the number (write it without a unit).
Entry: 0.75
